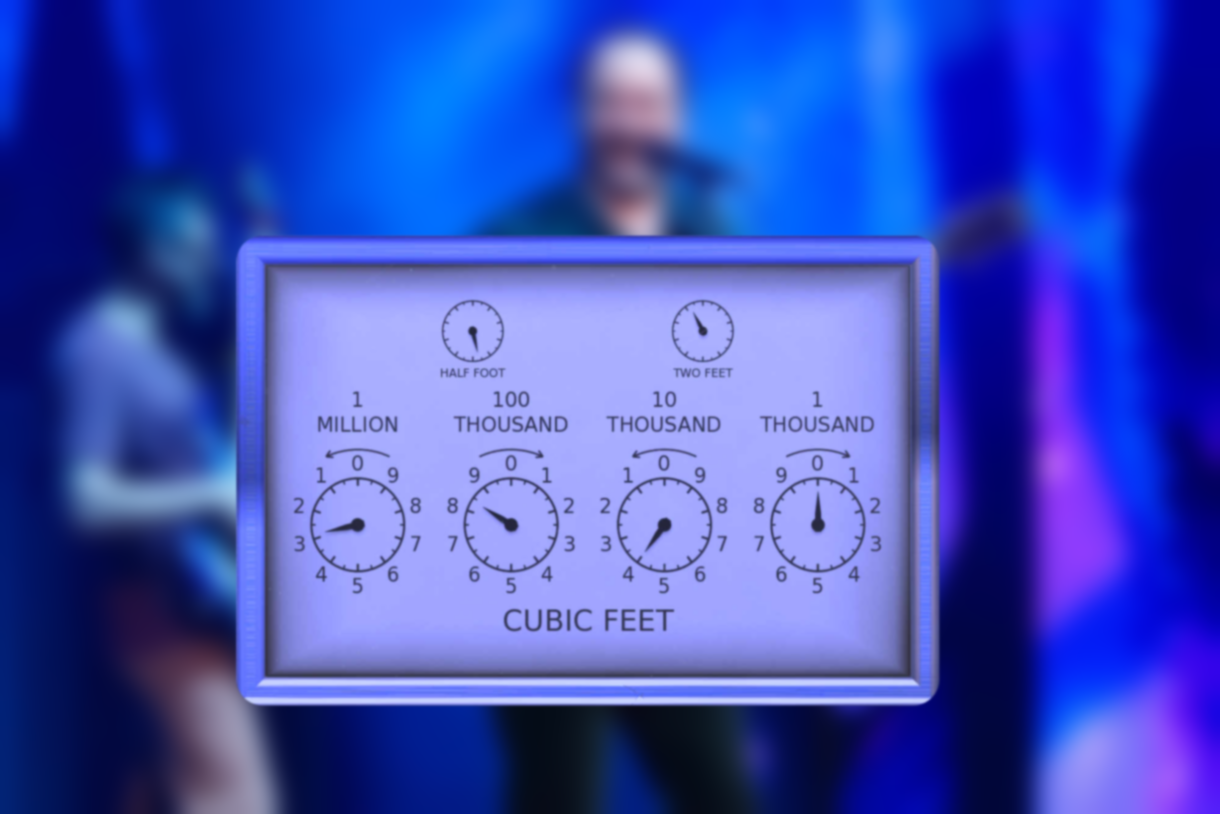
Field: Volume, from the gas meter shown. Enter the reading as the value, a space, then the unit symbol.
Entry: 284000 ft³
